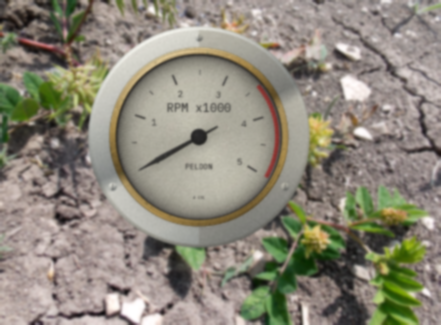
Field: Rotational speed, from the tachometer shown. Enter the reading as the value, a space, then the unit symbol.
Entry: 0 rpm
